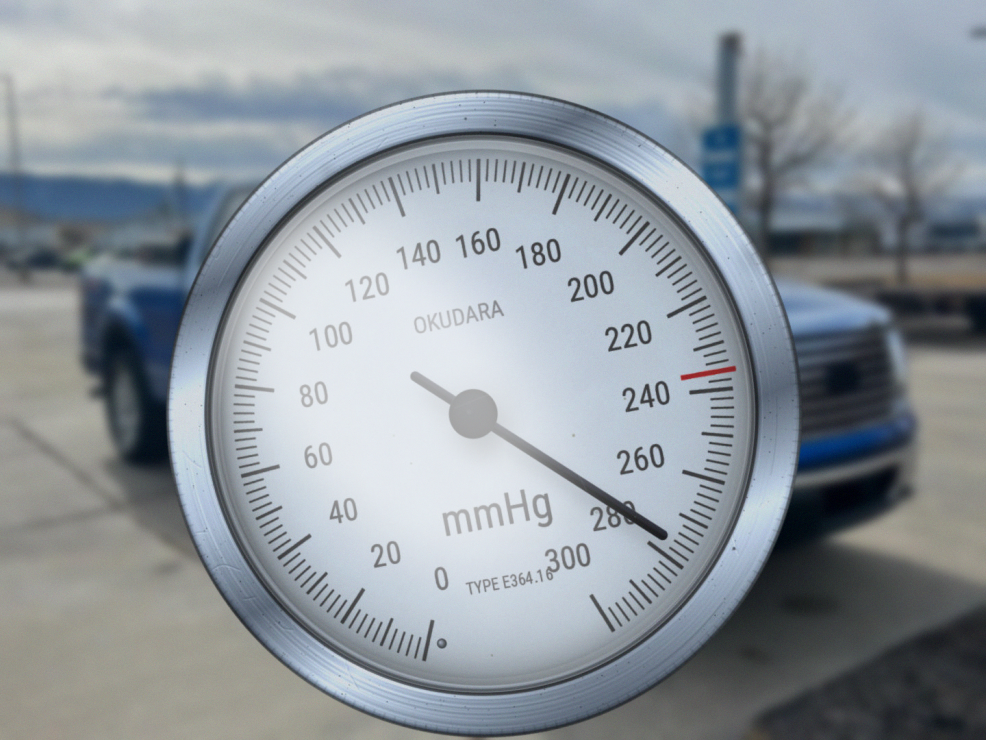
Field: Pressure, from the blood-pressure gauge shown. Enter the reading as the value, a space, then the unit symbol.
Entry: 276 mmHg
